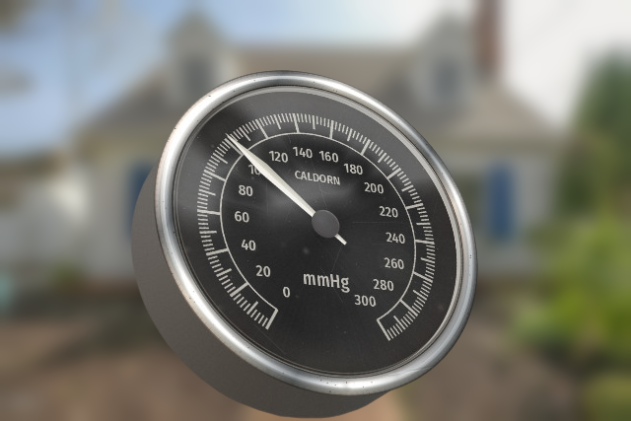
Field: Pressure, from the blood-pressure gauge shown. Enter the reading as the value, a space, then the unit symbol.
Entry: 100 mmHg
